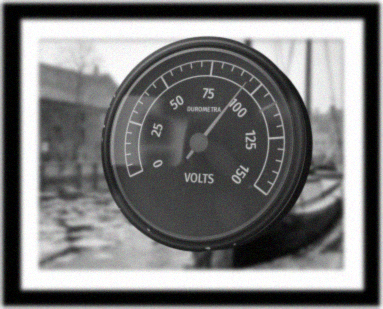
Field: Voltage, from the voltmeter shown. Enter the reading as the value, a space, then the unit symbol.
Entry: 95 V
